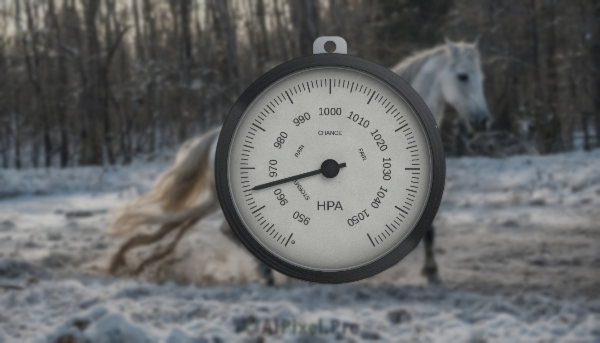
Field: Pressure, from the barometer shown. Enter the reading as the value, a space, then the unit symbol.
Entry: 965 hPa
